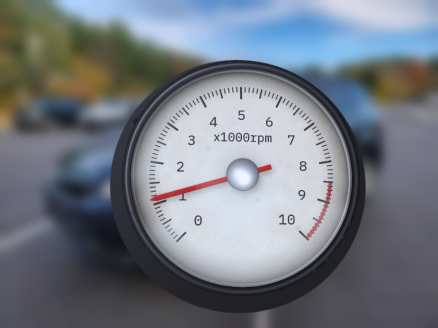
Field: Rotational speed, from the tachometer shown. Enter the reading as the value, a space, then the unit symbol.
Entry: 1100 rpm
